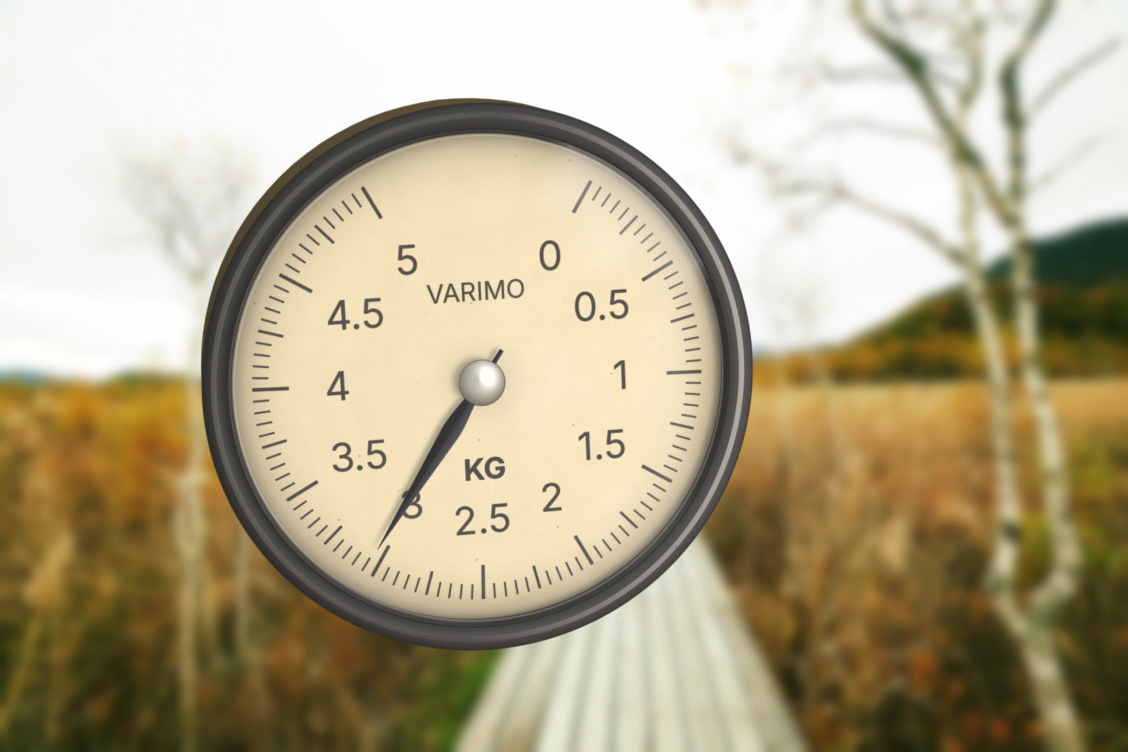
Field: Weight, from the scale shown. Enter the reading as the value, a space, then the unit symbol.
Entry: 3.05 kg
